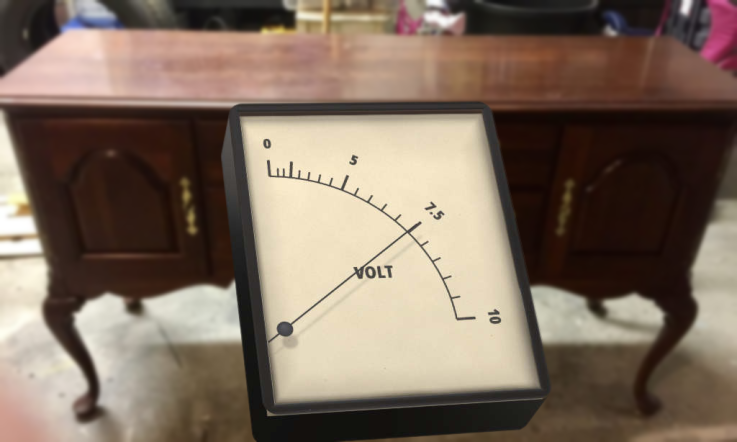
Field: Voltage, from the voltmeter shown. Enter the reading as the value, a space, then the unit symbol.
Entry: 7.5 V
